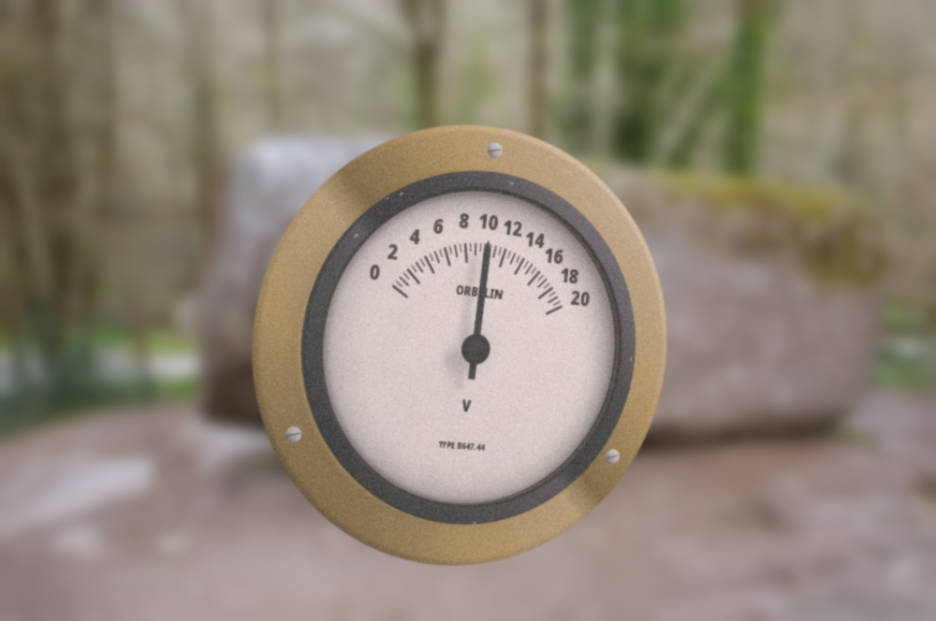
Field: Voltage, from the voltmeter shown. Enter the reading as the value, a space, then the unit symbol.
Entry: 10 V
